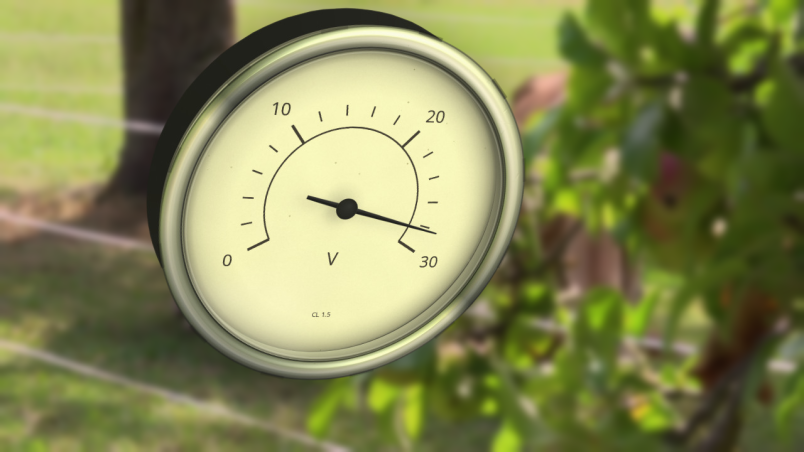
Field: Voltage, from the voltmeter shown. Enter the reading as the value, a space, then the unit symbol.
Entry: 28 V
